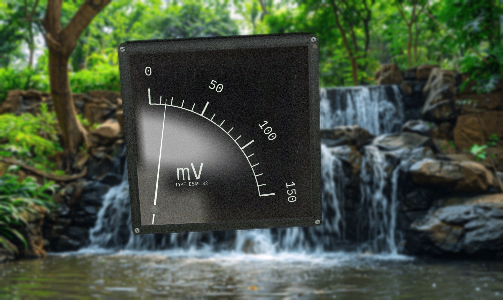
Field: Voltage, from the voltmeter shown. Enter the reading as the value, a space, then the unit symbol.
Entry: 15 mV
